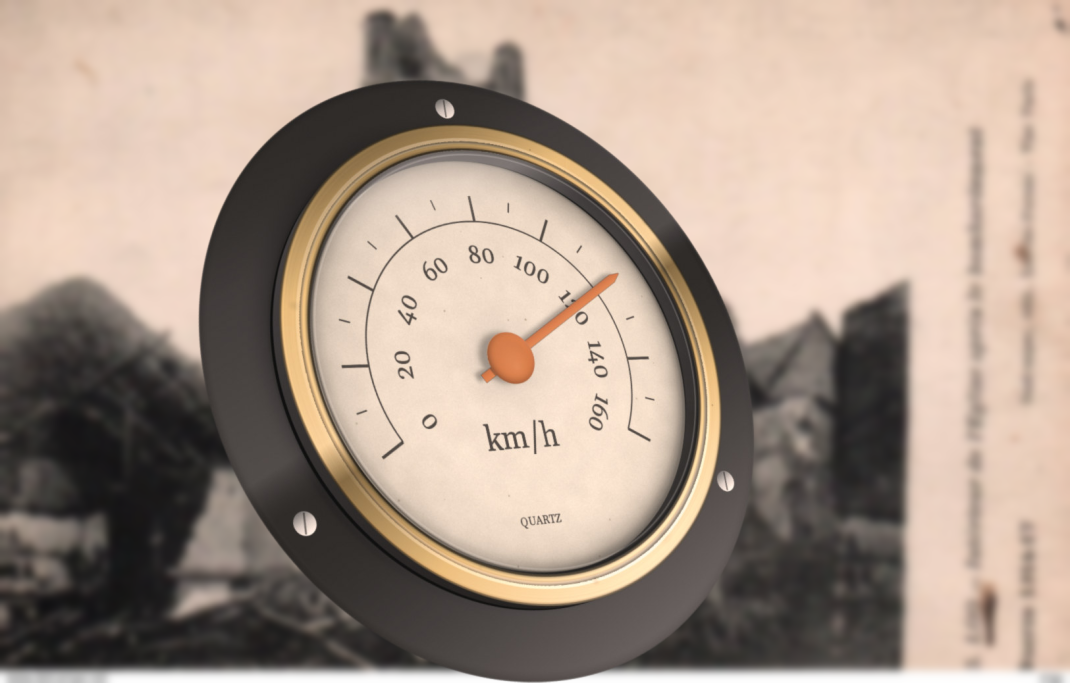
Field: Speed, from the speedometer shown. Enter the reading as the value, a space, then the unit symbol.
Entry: 120 km/h
